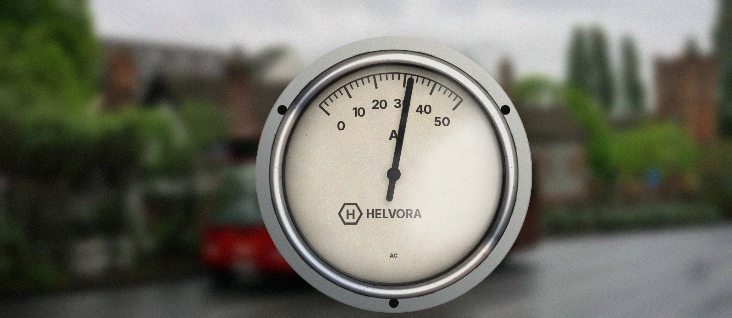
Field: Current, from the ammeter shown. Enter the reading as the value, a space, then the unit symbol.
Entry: 32 A
